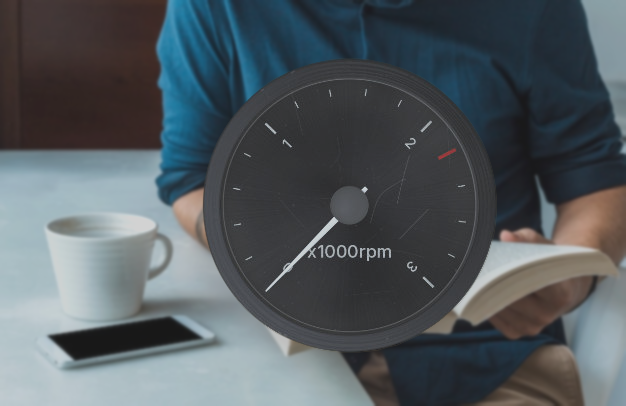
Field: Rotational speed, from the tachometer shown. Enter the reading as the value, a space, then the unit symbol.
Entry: 0 rpm
